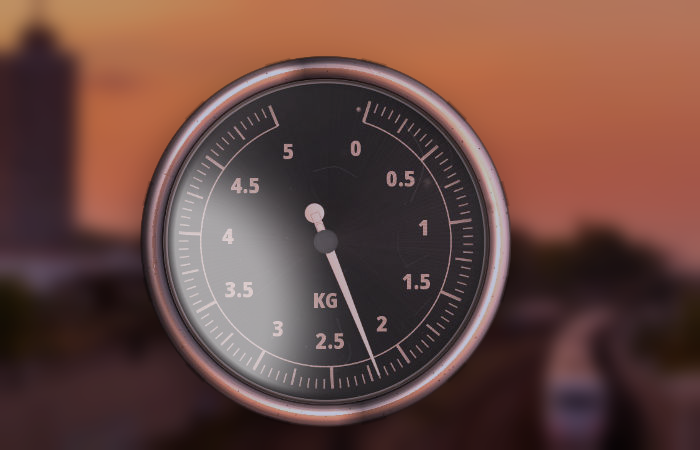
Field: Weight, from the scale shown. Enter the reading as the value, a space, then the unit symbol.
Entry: 2.2 kg
